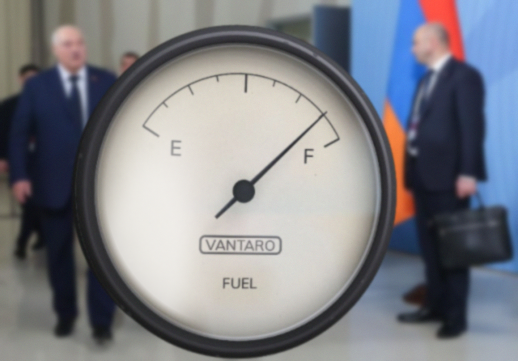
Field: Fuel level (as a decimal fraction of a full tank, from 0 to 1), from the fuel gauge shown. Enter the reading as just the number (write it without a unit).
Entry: 0.875
